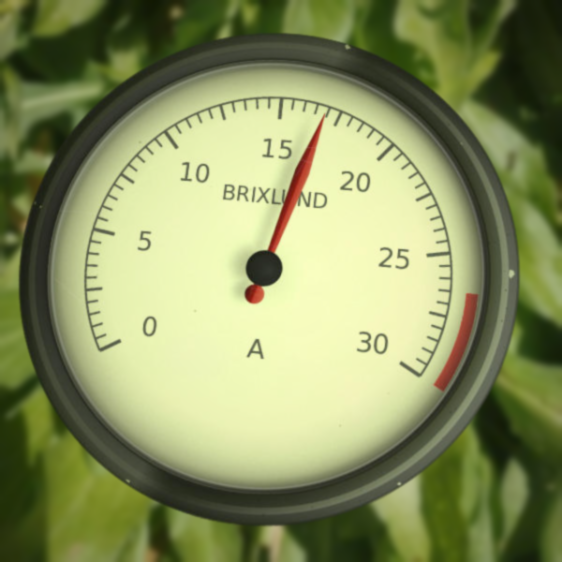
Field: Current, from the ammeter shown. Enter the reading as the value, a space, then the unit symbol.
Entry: 17 A
